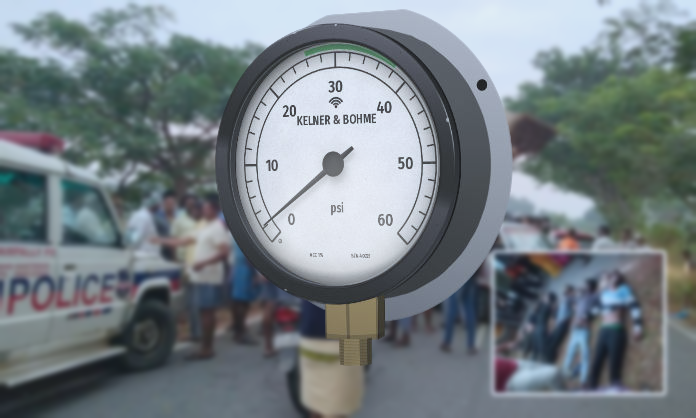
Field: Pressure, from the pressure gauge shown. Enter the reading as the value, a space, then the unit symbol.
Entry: 2 psi
